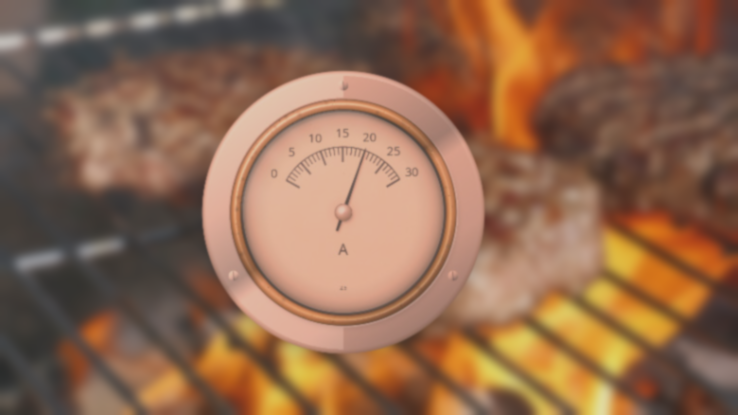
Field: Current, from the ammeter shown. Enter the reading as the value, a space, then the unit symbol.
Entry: 20 A
